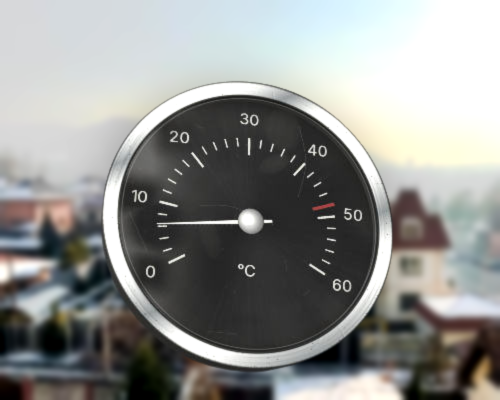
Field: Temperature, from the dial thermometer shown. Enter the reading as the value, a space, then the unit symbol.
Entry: 6 °C
